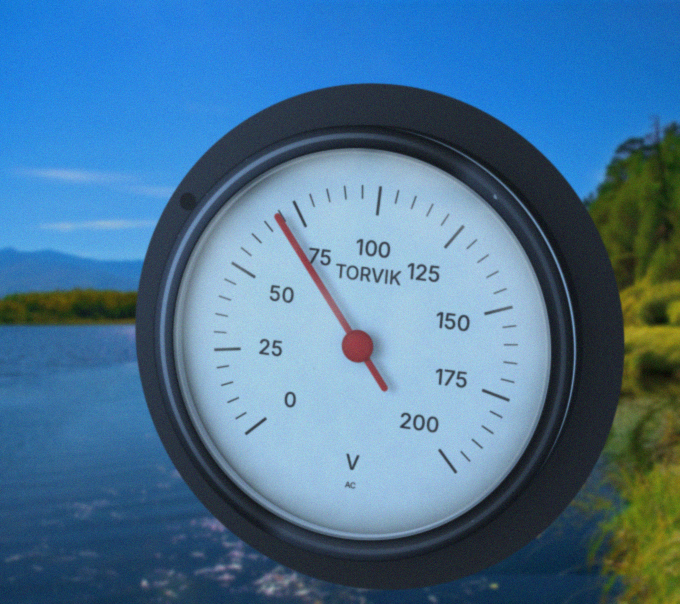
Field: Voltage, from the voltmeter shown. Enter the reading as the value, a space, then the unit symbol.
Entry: 70 V
